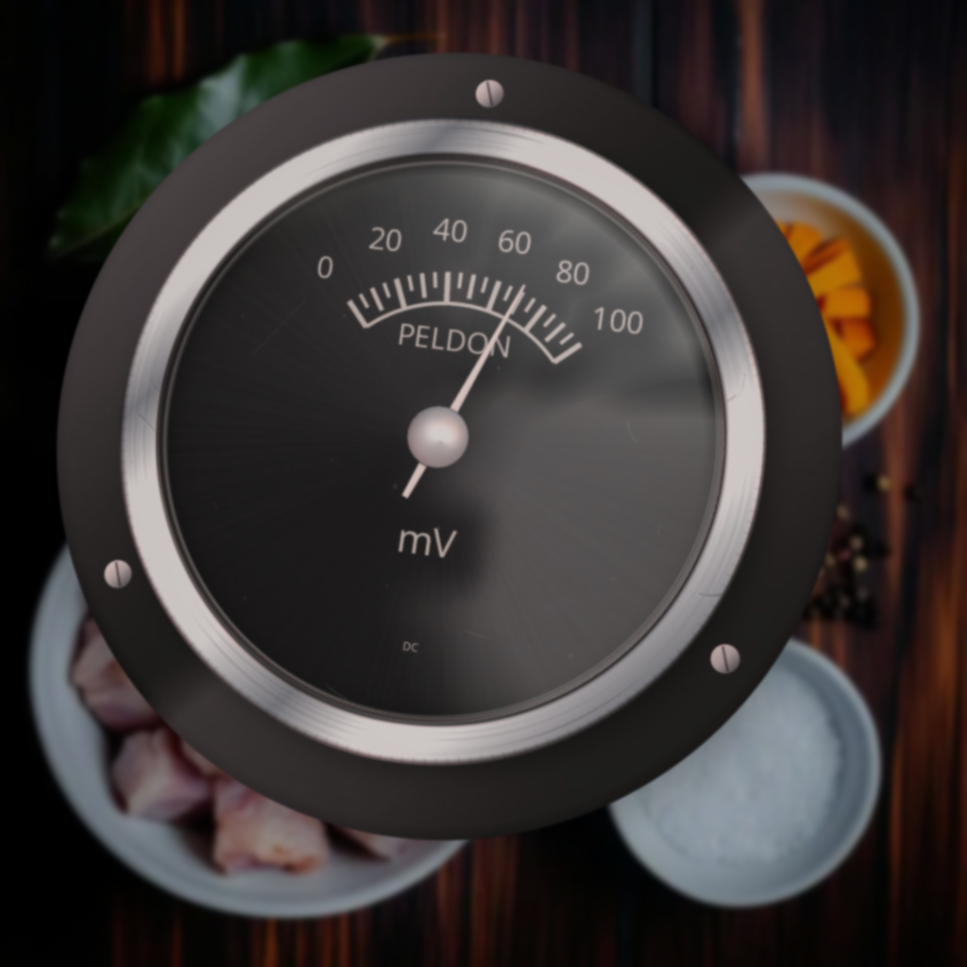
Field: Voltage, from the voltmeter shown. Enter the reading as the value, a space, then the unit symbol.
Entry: 70 mV
